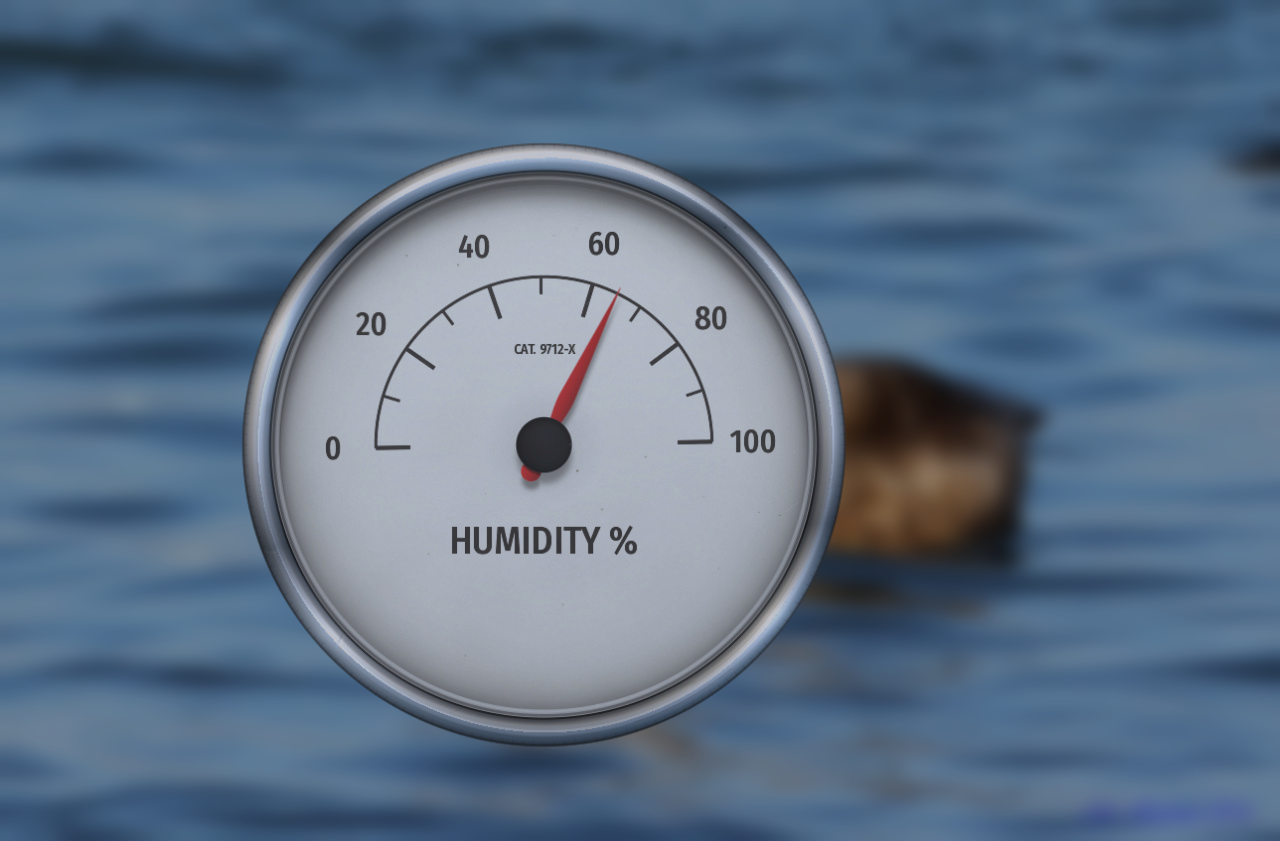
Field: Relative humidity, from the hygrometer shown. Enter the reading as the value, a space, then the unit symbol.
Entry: 65 %
